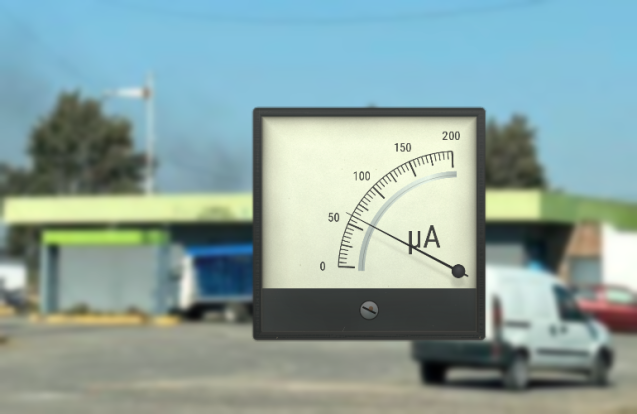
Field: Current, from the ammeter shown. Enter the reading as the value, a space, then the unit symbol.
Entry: 60 µA
